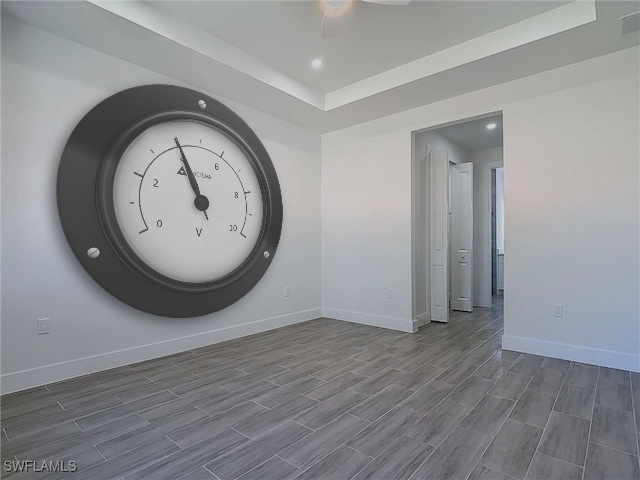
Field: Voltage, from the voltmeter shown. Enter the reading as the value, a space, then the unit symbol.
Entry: 4 V
